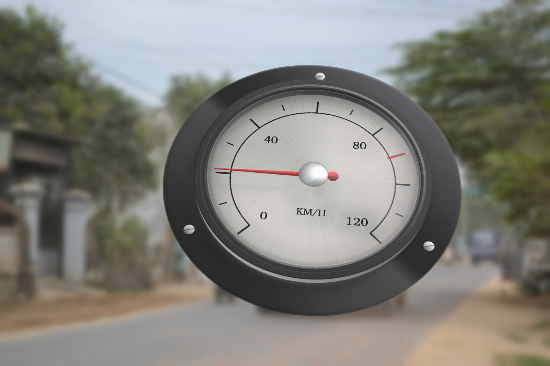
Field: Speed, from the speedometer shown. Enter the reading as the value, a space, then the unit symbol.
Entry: 20 km/h
